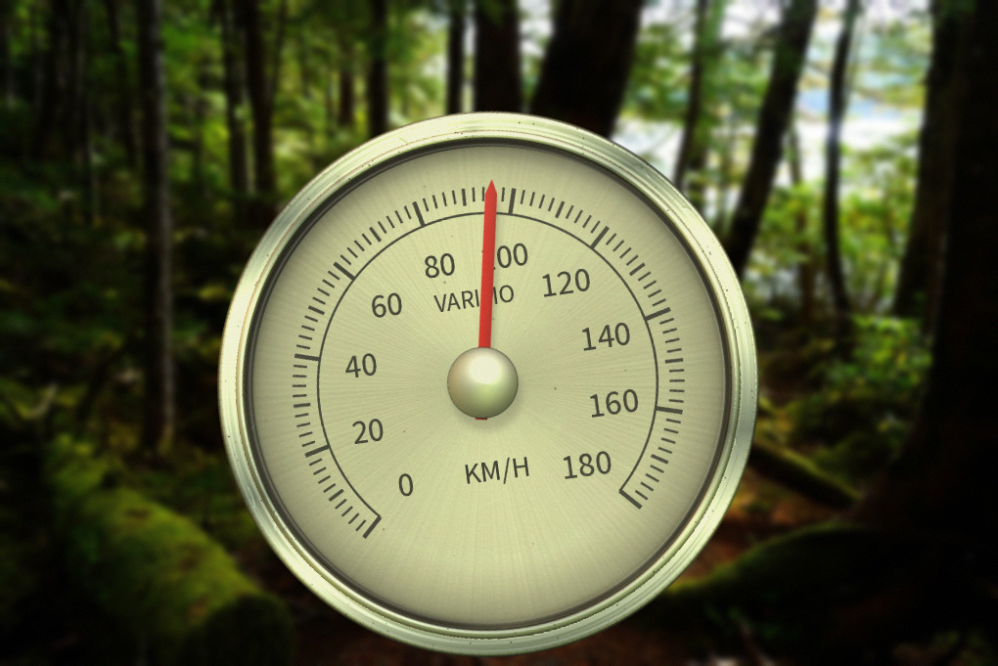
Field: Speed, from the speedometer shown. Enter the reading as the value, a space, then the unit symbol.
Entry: 96 km/h
